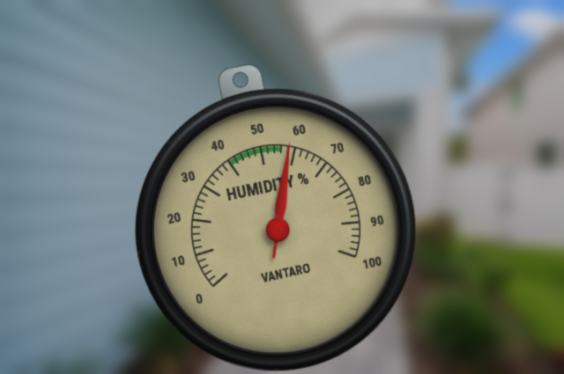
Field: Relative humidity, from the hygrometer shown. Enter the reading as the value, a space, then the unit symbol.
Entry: 58 %
